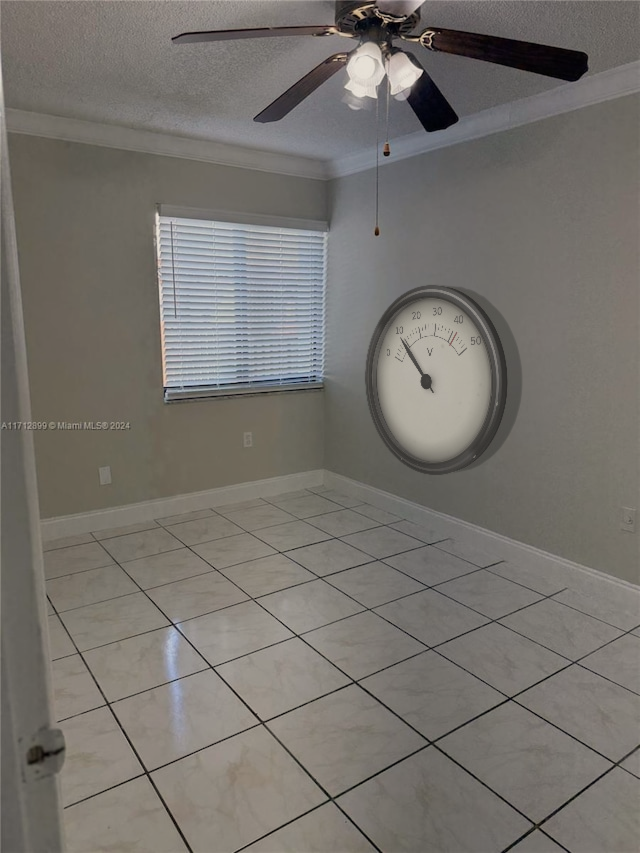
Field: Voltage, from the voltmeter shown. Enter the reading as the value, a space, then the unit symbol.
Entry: 10 V
